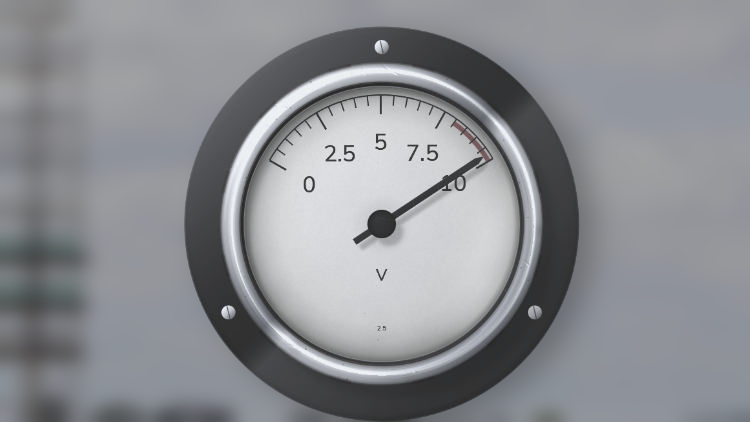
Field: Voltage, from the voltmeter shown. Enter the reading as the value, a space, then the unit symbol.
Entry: 9.75 V
